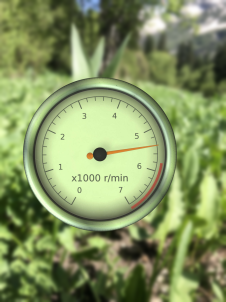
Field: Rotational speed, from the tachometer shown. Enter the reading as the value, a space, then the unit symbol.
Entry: 5400 rpm
